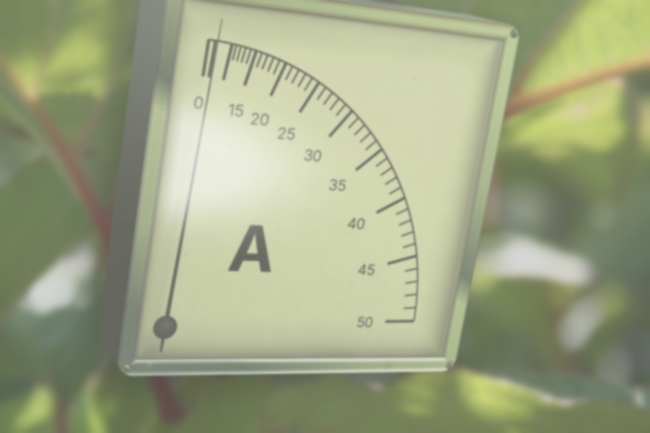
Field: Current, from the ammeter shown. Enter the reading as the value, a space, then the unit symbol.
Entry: 5 A
